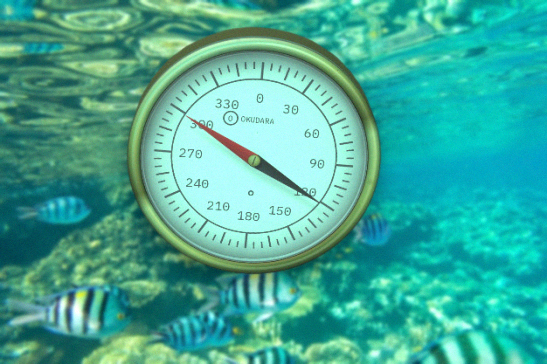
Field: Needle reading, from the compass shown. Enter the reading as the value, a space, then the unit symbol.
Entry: 300 °
